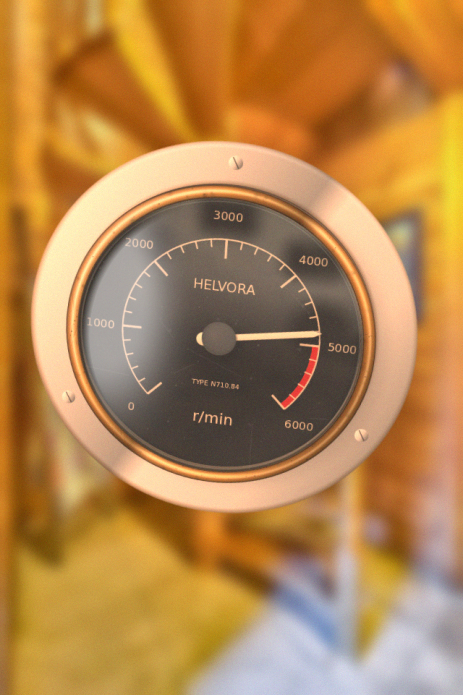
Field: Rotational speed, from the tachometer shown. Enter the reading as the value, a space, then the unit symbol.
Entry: 4800 rpm
